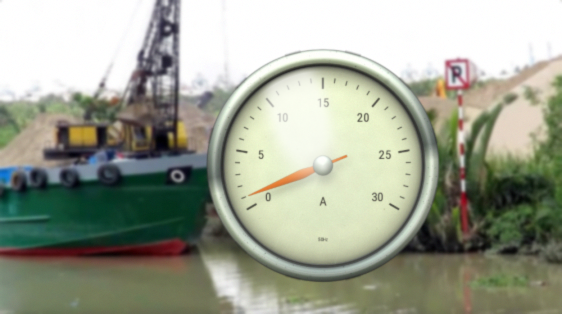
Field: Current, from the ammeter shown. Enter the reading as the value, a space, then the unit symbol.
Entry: 1 A
